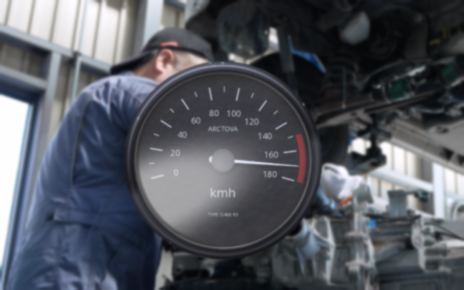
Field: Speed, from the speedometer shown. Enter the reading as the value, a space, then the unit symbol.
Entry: 170 km/h
